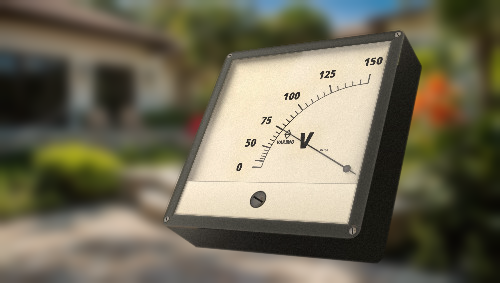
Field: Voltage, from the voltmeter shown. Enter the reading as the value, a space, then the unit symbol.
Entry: 75 V
